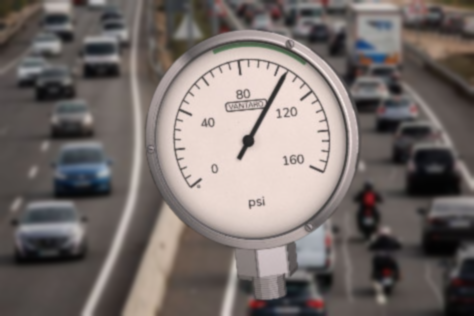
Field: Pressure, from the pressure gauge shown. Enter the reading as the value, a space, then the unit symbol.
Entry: 105 psi
